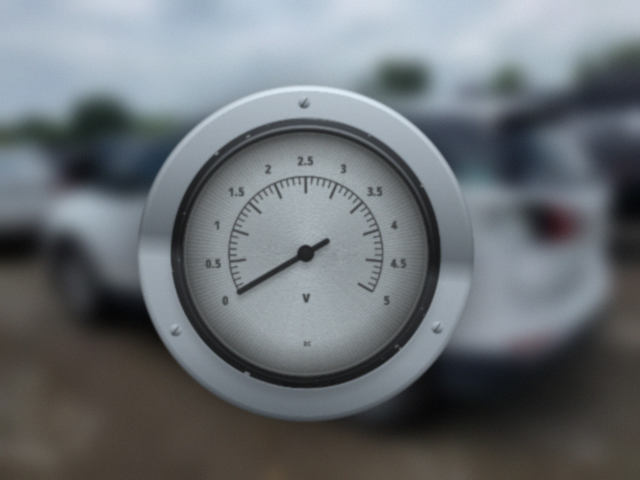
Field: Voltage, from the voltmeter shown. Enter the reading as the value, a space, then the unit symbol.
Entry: 0 V
